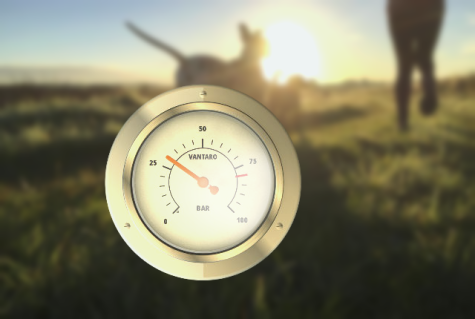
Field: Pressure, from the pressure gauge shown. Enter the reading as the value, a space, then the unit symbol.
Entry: 30 bar
